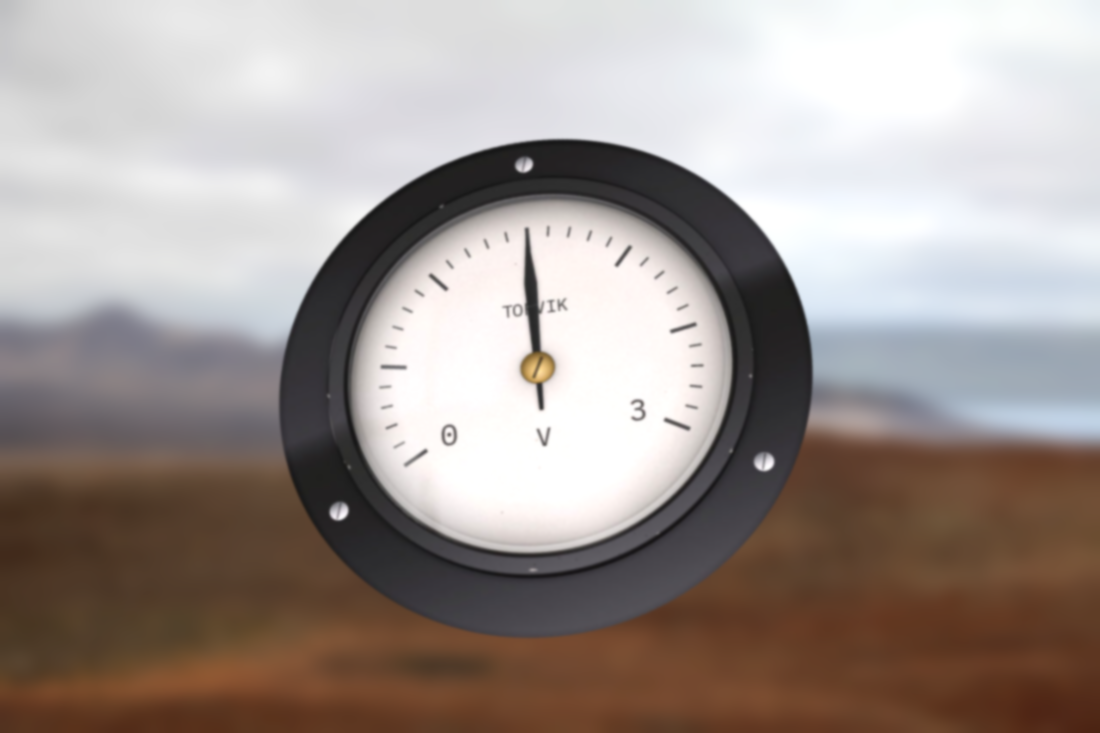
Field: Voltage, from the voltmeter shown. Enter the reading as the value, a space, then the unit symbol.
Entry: 1.5 V
